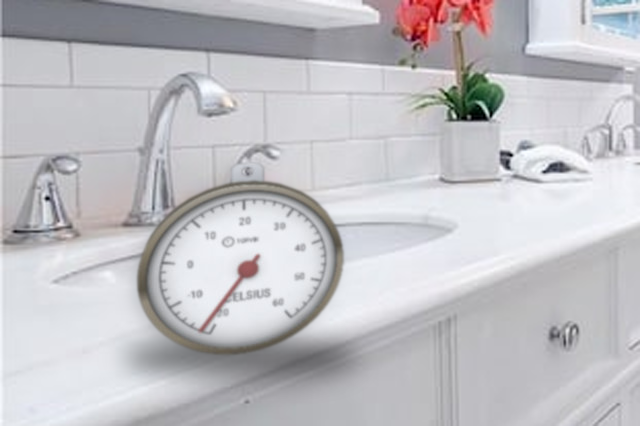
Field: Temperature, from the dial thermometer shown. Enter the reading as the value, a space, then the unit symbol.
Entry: -18 °C
